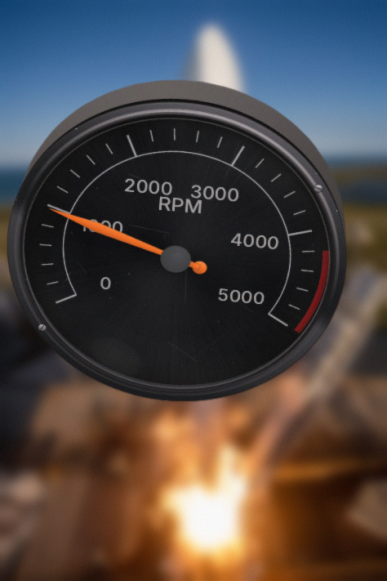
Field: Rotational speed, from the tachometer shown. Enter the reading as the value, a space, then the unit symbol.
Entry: 1000 rpm
